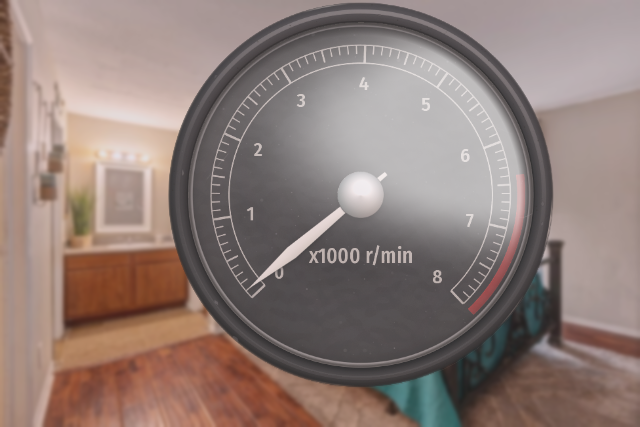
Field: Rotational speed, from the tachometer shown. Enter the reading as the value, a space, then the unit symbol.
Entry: 100 rpm
